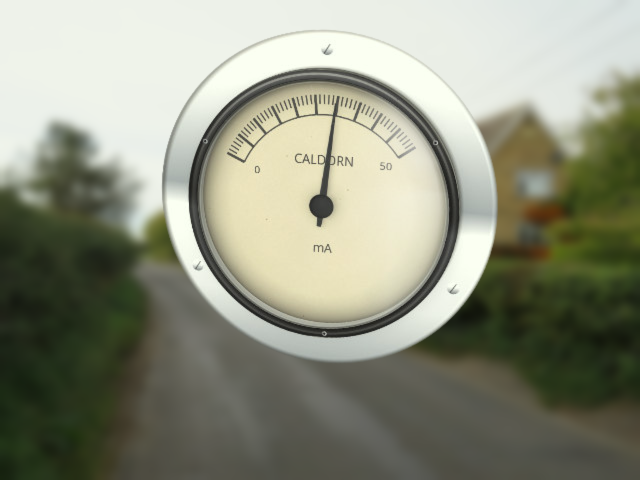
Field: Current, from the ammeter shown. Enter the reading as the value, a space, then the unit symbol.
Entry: 30 mA
